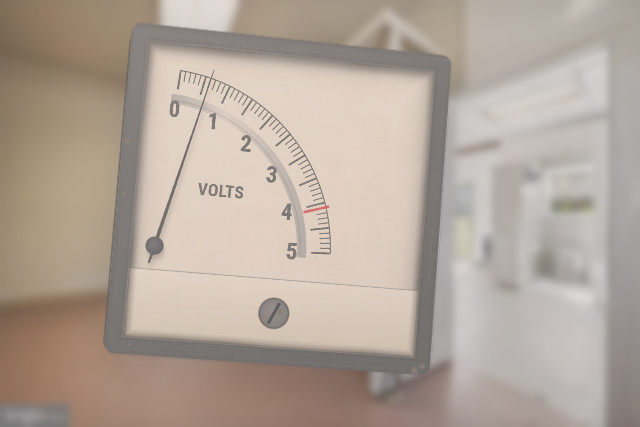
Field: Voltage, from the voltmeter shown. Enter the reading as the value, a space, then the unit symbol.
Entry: 0.6 V
